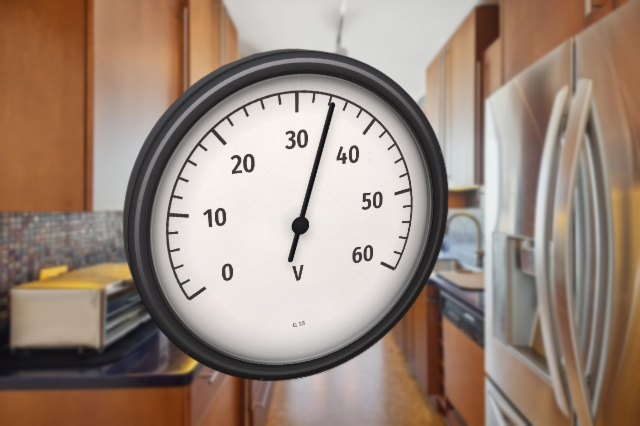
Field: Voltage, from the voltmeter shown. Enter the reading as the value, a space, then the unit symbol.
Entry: 34 V
